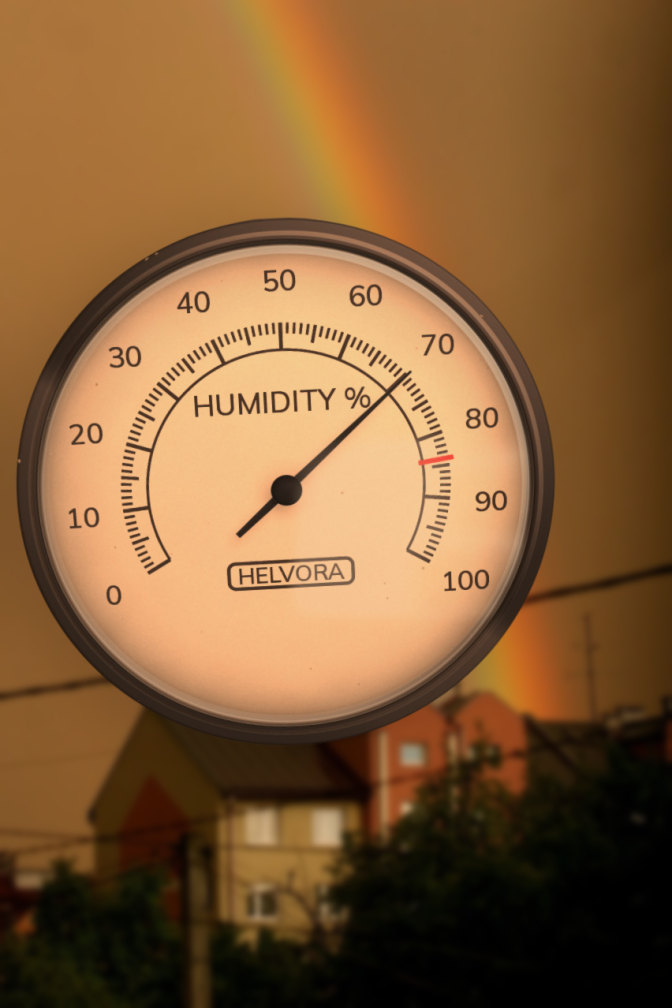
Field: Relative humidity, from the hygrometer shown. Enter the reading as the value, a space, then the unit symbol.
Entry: 70 %
